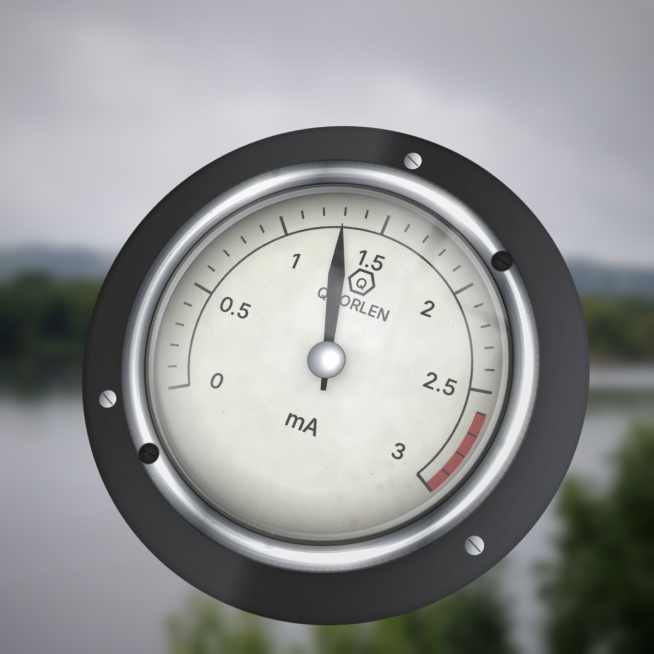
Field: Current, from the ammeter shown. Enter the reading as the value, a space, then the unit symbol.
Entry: 1.3 mA
